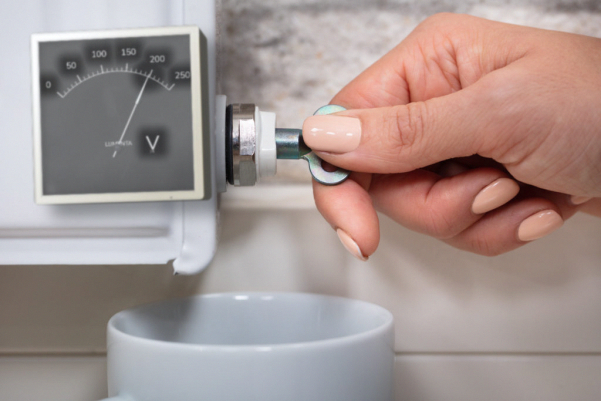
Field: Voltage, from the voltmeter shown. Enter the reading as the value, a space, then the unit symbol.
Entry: 200 V
